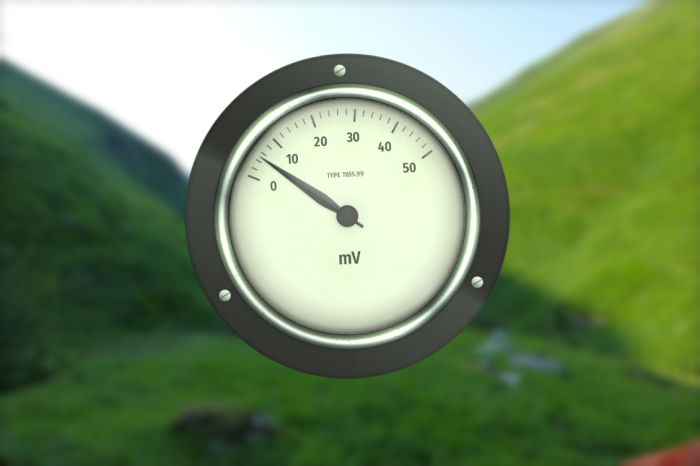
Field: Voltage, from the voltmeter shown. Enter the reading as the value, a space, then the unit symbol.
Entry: 5 mV
